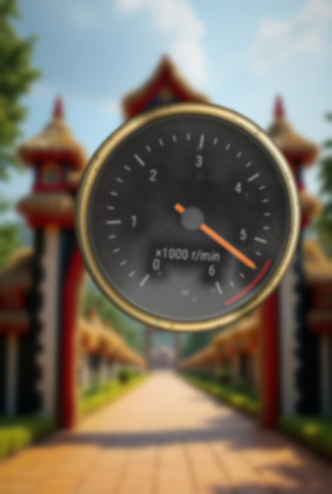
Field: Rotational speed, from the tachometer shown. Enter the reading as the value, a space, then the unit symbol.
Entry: 5400 rpm
